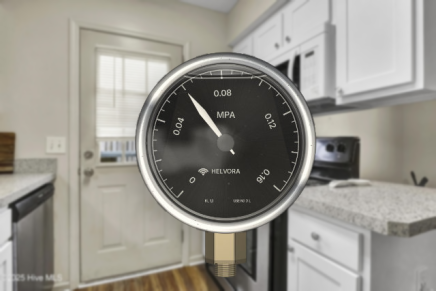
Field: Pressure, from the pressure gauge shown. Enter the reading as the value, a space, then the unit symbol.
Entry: 0.06 MPa
